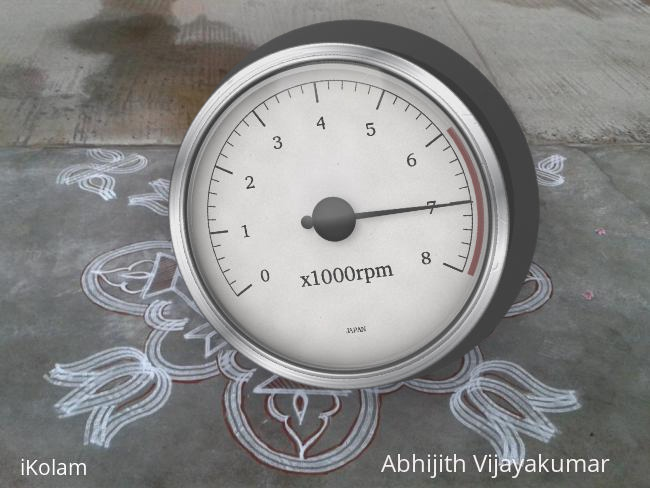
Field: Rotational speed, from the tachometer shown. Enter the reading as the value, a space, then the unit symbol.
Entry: 7000 rpm
